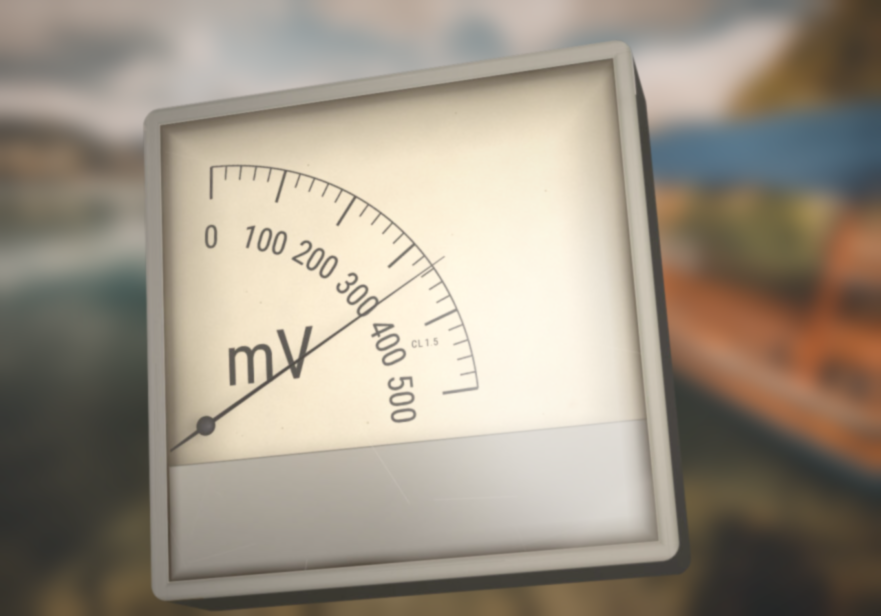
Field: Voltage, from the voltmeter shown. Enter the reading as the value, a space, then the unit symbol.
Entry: 340 mV
